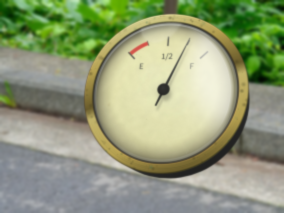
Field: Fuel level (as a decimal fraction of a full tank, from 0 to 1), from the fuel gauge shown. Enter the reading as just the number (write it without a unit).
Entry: 0.75
